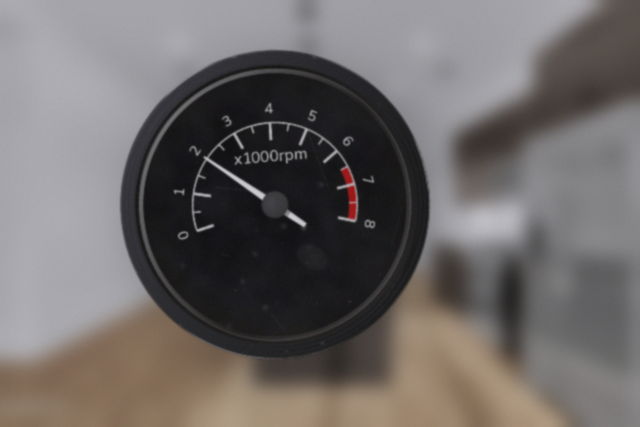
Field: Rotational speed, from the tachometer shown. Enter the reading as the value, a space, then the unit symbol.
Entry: 2000 rpm
